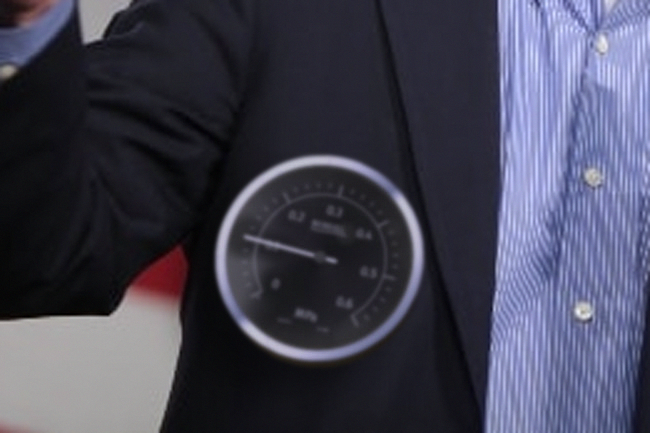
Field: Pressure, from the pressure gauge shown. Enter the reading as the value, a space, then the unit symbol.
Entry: 0.1 MPa
